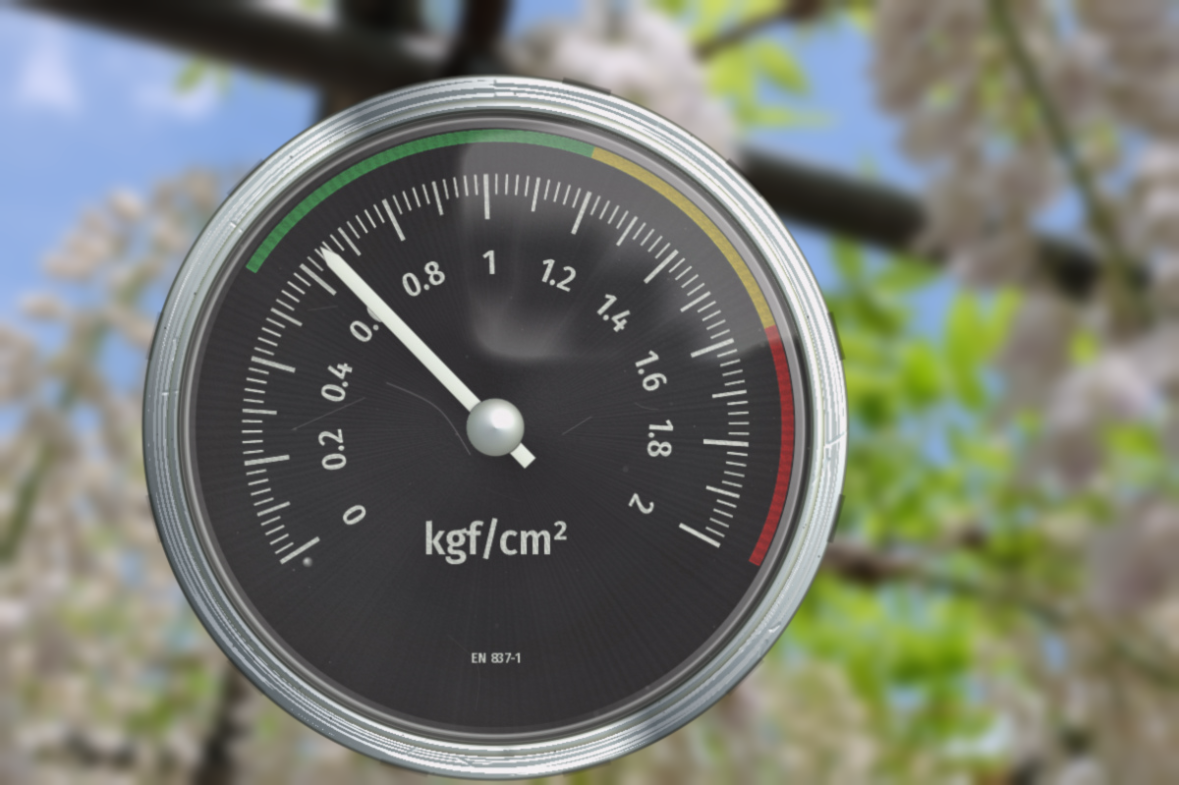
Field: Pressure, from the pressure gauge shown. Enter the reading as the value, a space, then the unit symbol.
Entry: 0.65 kg/cm²
